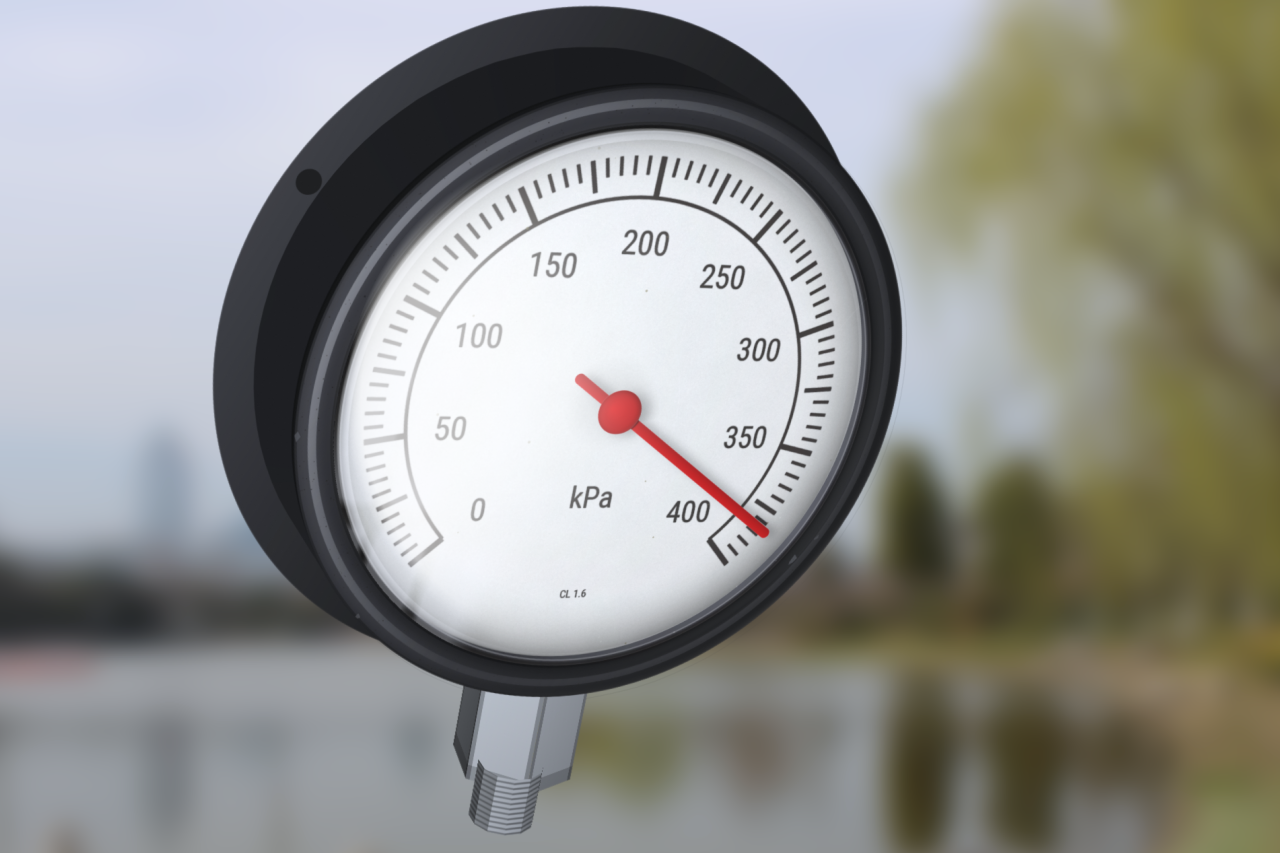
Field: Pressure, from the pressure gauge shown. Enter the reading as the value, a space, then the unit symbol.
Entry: 382.5 kPa
